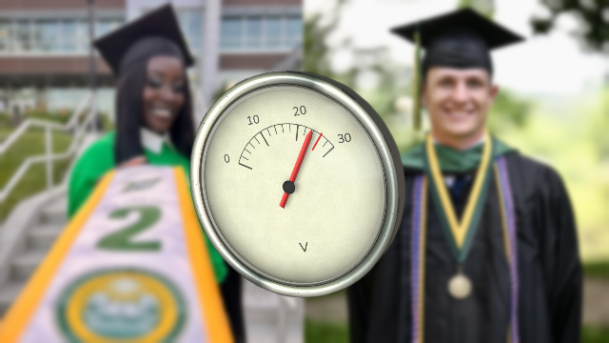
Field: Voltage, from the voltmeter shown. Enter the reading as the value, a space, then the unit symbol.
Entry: 24 V
